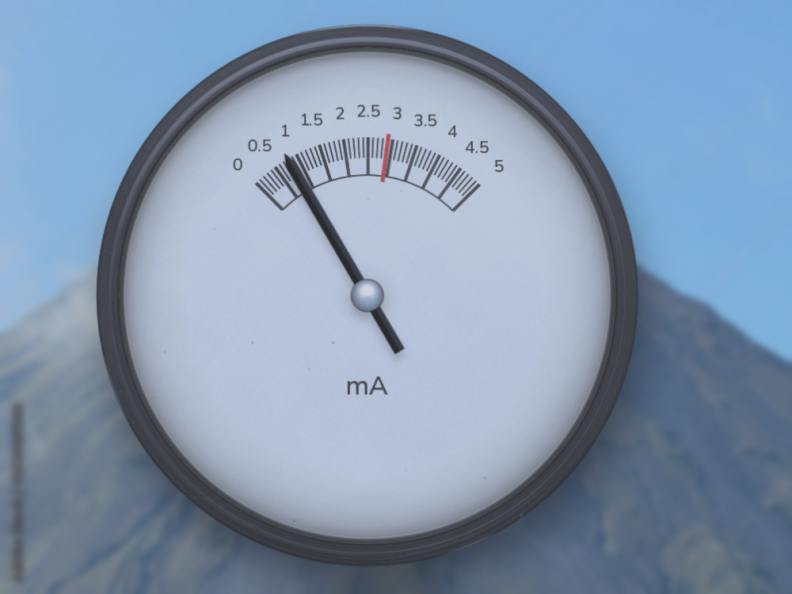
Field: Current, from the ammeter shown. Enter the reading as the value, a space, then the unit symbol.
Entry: 0.8 mA
